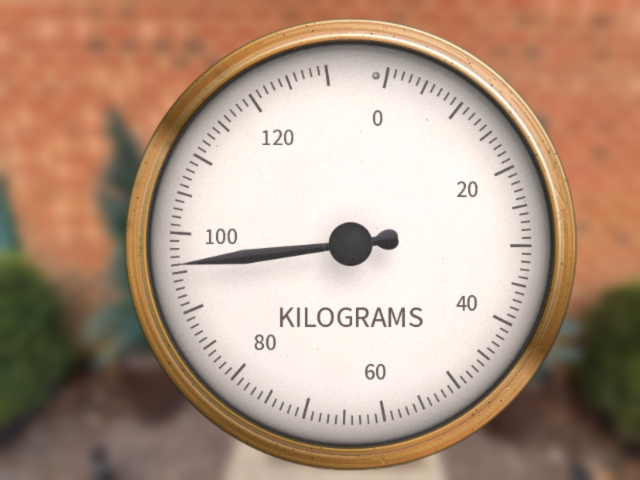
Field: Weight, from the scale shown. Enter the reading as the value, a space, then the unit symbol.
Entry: 96 kg
